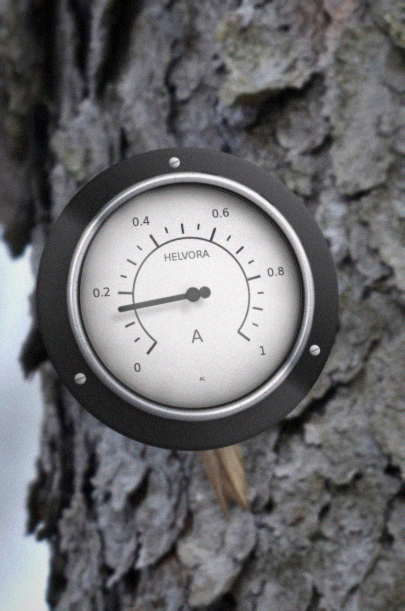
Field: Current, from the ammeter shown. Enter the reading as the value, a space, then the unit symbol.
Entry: 0.15 A
